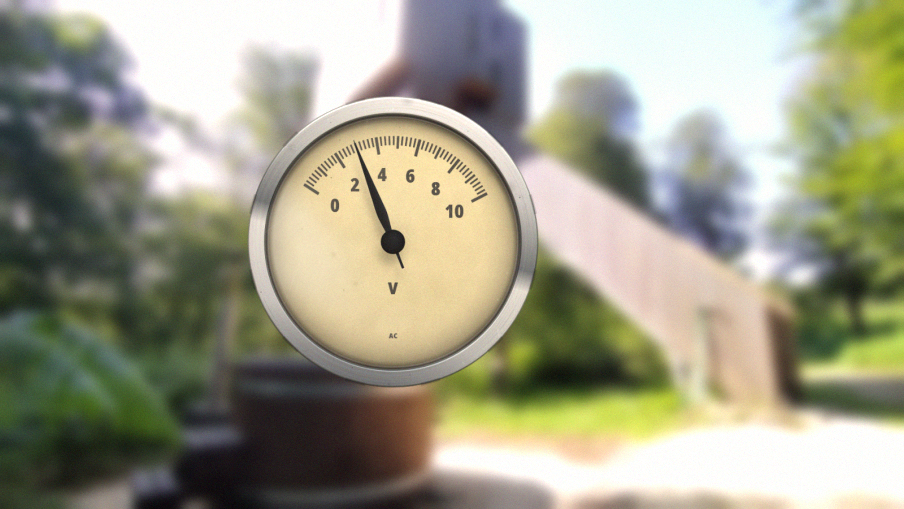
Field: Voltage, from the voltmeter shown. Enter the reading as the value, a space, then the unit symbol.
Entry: 3 V
